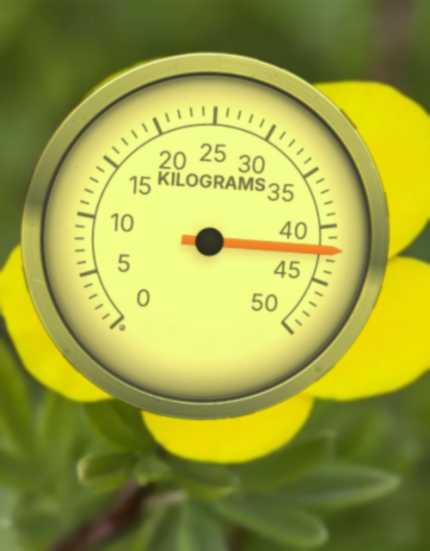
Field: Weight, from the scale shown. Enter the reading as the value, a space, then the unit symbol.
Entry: 42 kg
